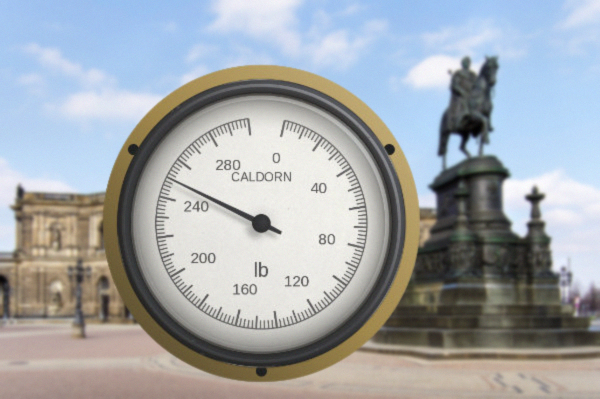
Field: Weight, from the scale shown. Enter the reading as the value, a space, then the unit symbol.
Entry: 250 lb
